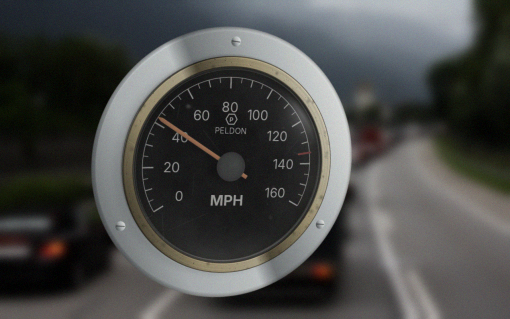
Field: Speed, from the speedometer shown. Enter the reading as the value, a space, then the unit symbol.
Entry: 42.5 mph
